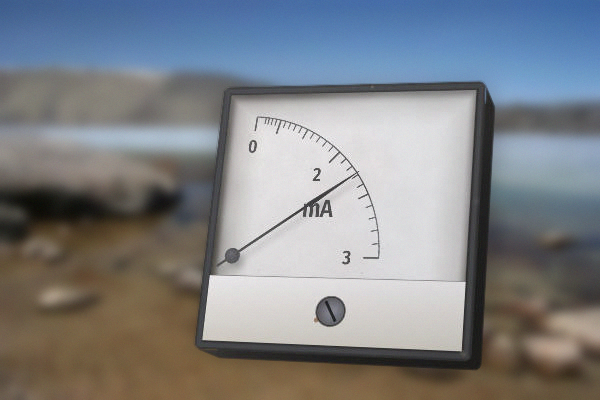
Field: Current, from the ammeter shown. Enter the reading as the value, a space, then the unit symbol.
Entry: 2.3 mA
